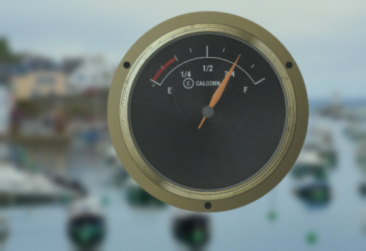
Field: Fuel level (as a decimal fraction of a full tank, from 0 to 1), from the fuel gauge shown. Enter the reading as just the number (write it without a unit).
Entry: 0.75
